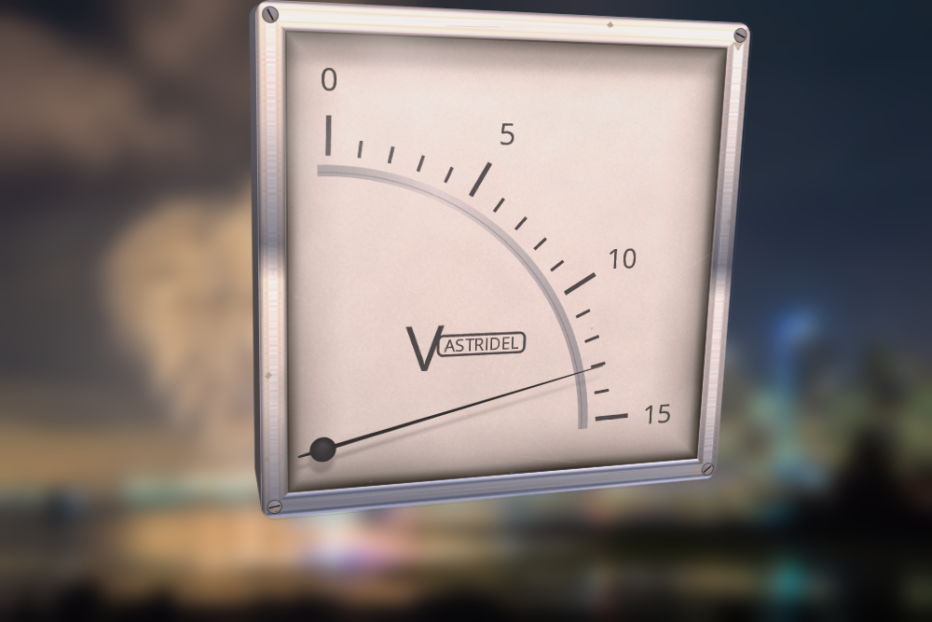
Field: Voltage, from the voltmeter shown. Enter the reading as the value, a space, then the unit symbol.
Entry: 13 V
